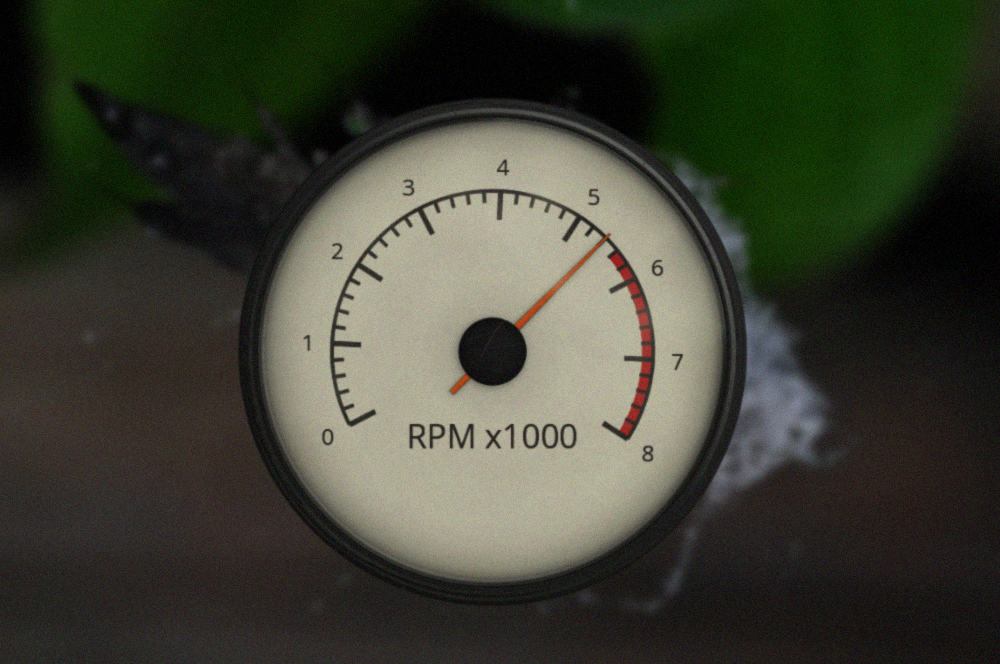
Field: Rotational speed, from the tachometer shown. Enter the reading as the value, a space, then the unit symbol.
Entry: 5400 rpm
